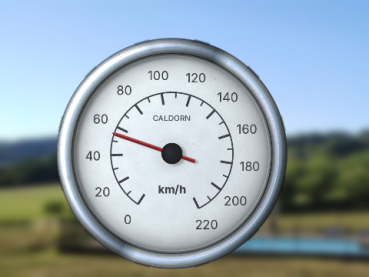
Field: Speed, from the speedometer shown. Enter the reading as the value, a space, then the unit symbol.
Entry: 55 km/h
